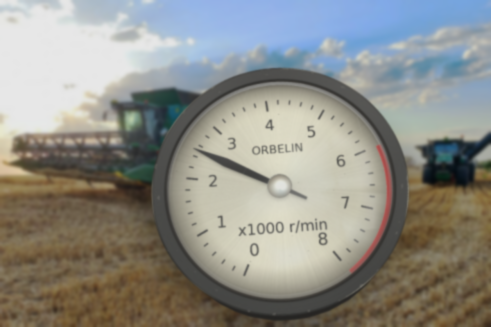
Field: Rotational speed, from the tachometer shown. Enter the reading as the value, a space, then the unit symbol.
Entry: 2500 rpm
